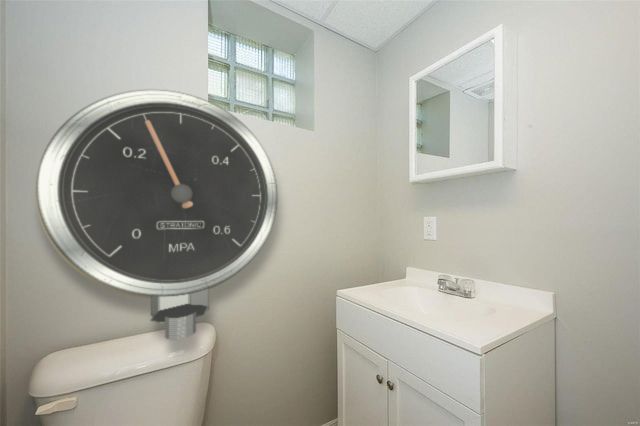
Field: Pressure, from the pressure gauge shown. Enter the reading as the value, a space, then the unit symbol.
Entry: 0.25 MPa
